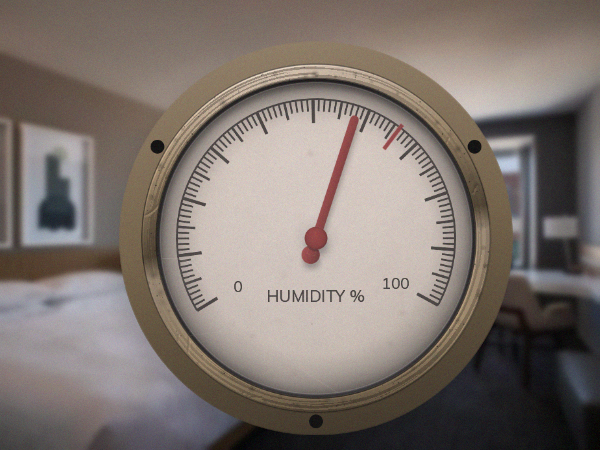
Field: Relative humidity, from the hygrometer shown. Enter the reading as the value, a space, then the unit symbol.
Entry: 58 %
